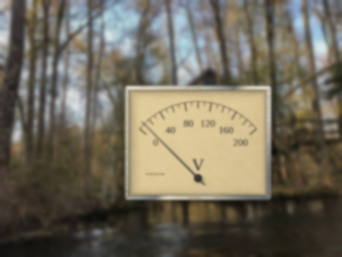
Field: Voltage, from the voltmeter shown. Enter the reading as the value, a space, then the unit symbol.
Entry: 10 V
